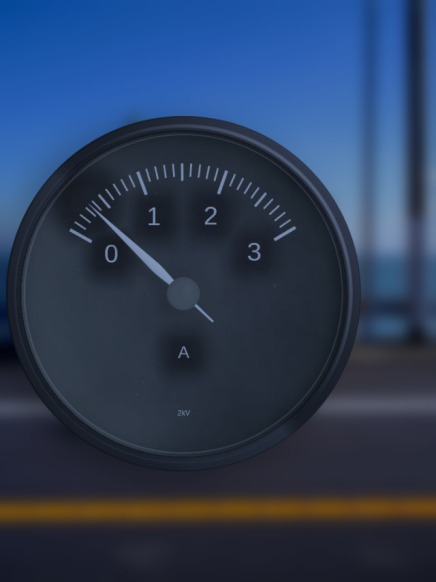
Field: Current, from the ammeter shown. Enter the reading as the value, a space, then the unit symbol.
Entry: 0.35 A
